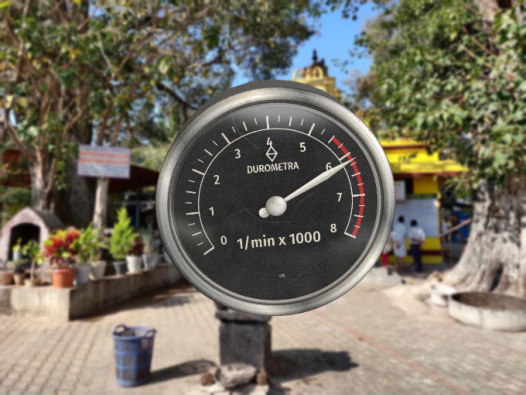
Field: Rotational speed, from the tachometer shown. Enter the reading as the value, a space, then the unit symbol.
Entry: 6125 rpm
